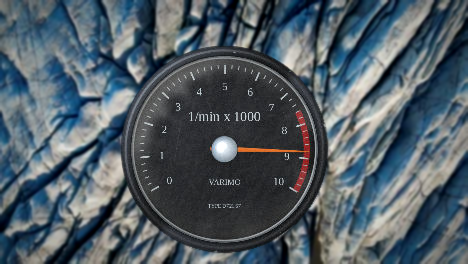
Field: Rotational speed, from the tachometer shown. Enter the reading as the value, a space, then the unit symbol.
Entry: 8800 rpm
